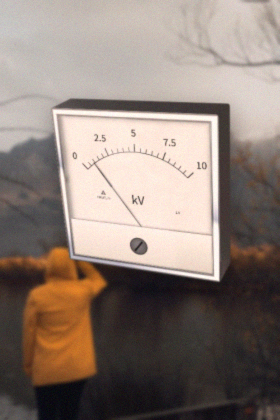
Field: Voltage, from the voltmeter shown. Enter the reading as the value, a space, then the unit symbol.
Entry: 1 kV
